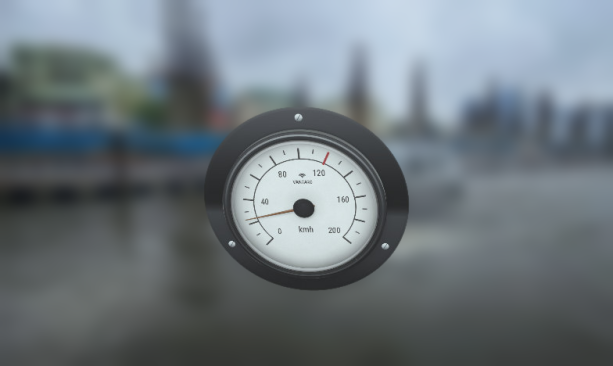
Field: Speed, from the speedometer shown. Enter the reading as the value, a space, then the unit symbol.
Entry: 25 km/h
